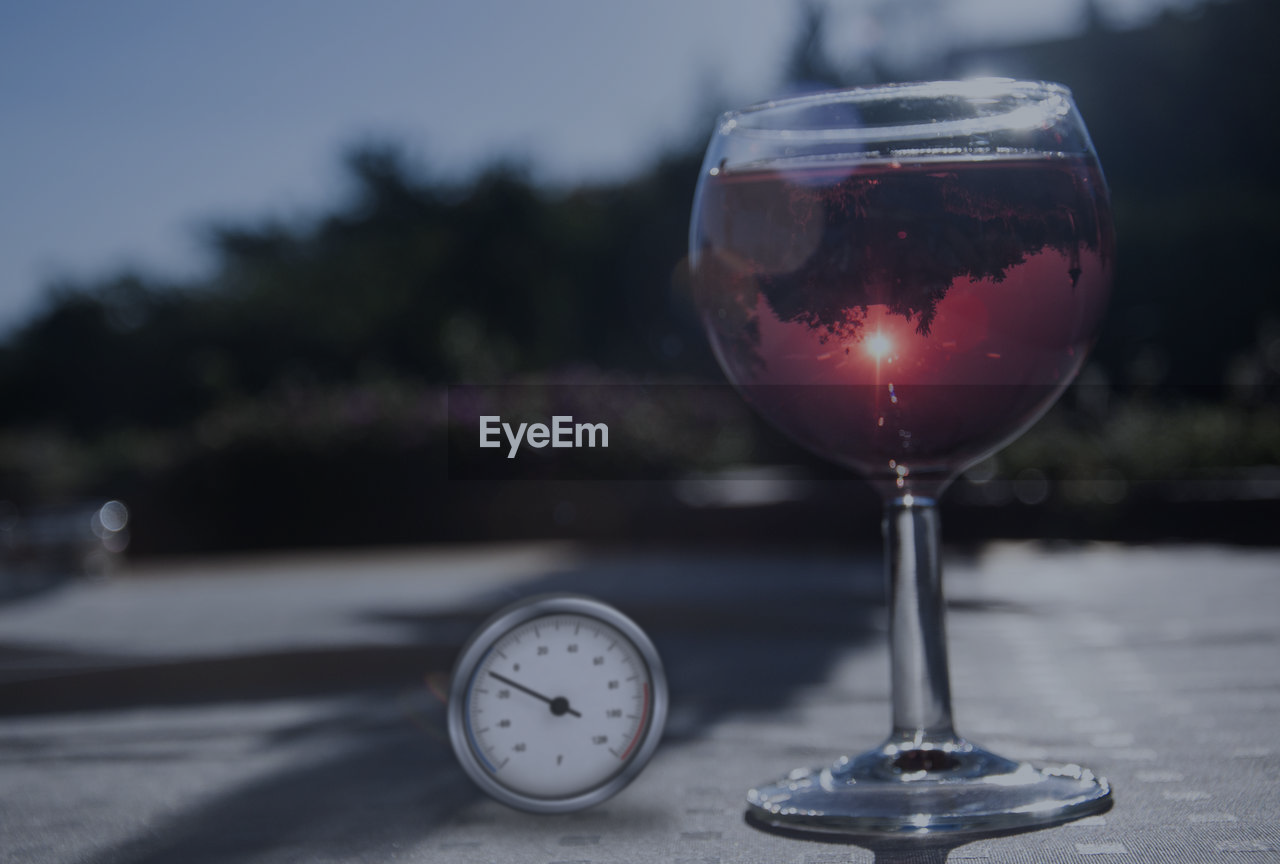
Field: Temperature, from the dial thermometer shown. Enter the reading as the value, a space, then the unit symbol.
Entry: -10 °F
